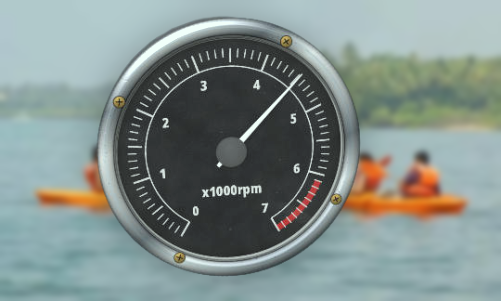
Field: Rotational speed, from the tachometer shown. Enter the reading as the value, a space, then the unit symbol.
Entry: 4500 rpm
